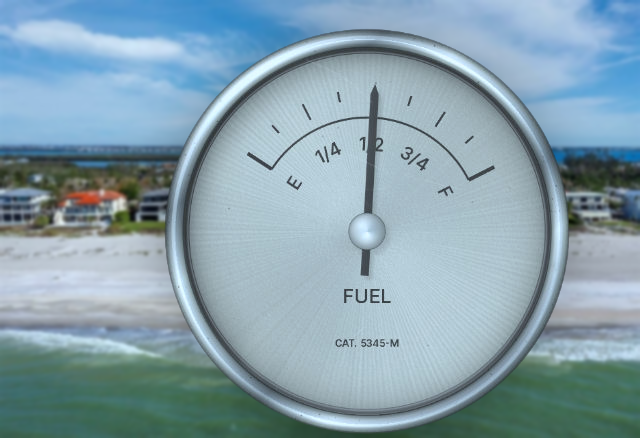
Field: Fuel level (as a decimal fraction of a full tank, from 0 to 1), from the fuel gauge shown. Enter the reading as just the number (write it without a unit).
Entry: 0.5
